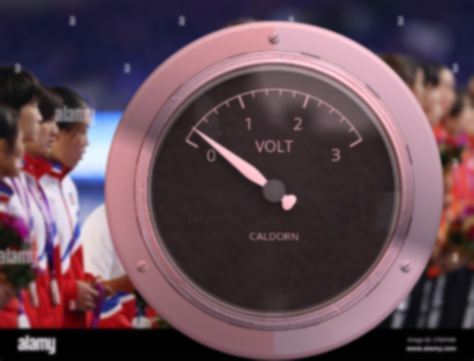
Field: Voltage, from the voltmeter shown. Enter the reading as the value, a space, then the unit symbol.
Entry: 0.2 V
